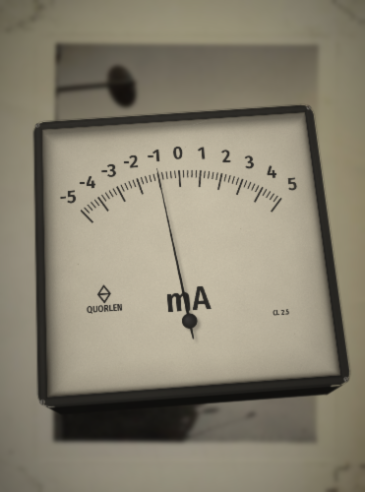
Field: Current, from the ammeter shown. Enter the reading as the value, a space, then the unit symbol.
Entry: -1 mA
